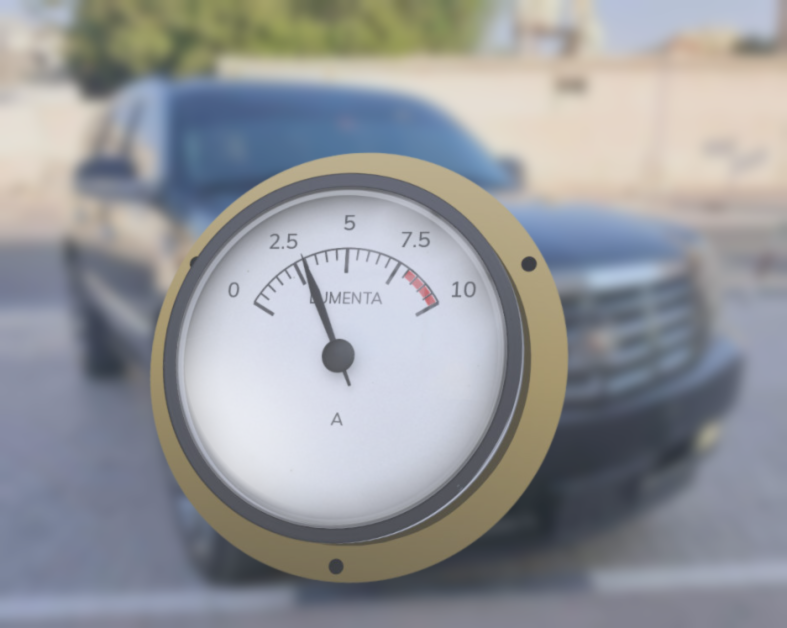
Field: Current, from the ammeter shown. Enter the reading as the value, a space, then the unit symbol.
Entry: 3 A
